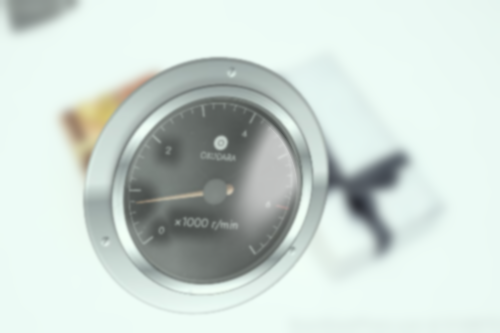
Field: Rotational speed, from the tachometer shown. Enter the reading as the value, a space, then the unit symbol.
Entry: 800 rpm
